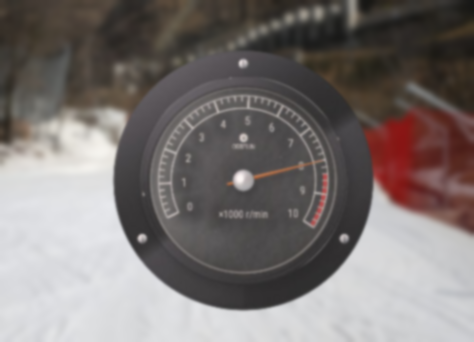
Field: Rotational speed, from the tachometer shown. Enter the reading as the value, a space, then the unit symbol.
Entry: 8000 rpm
